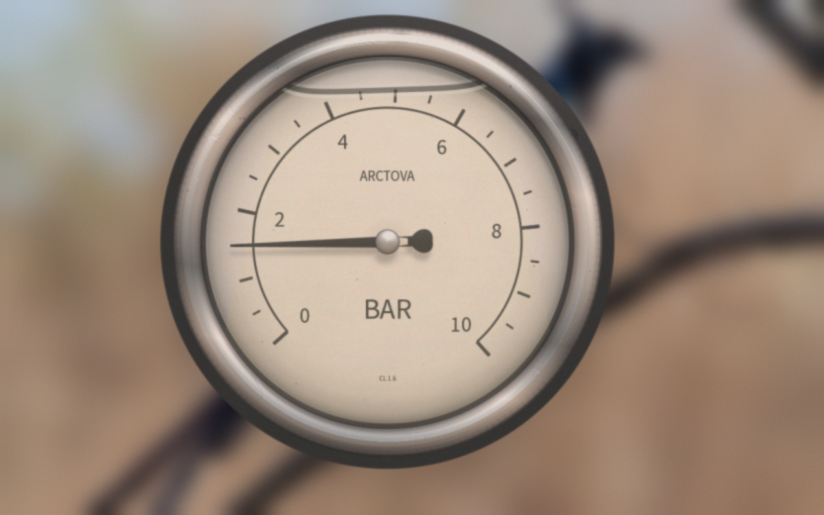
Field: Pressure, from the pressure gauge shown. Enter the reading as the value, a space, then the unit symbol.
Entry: 1.5 bar
